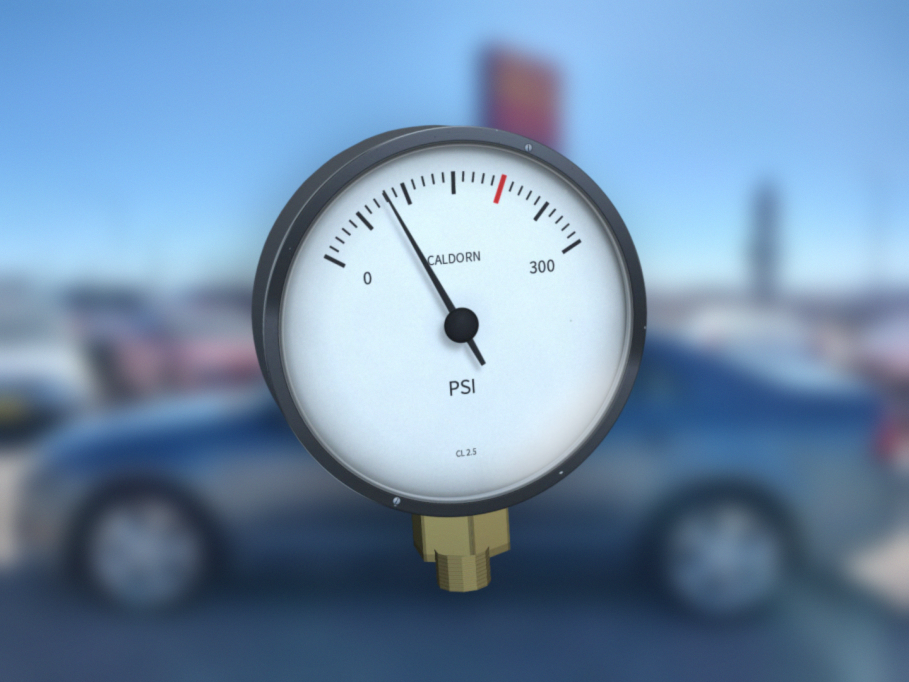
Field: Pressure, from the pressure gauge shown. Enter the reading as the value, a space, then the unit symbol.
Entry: 80 psi
